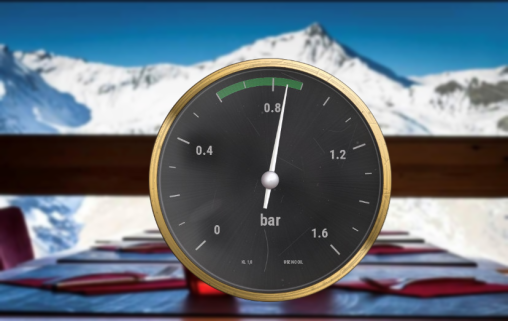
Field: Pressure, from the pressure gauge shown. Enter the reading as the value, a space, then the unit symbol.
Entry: 0.85 bar
